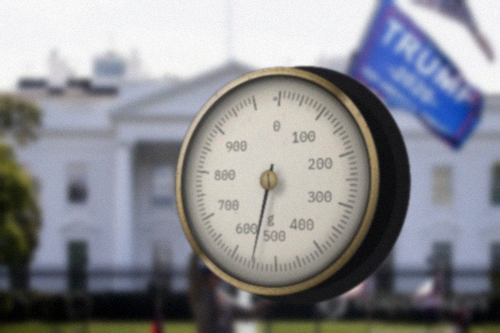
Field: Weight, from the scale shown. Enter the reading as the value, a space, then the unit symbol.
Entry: 550 g
